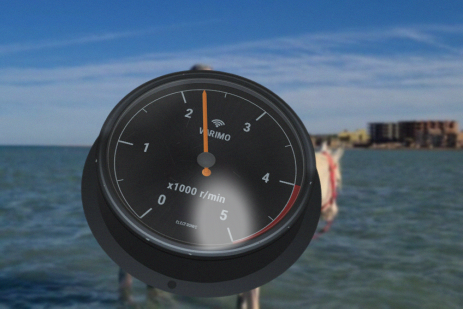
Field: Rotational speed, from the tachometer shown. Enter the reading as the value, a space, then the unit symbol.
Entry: 2250 rpm
